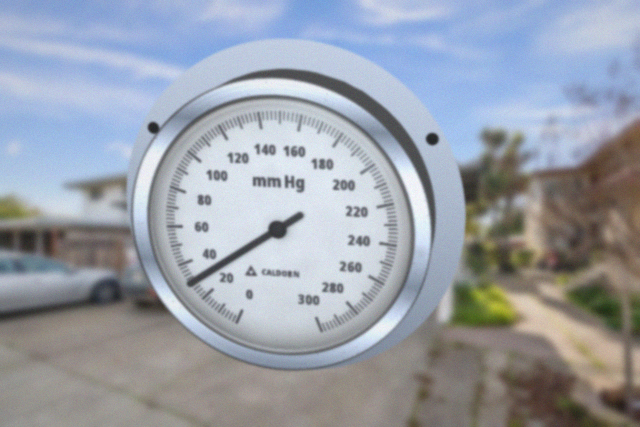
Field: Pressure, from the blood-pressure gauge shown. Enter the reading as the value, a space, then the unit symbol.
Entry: 30 mmHg
